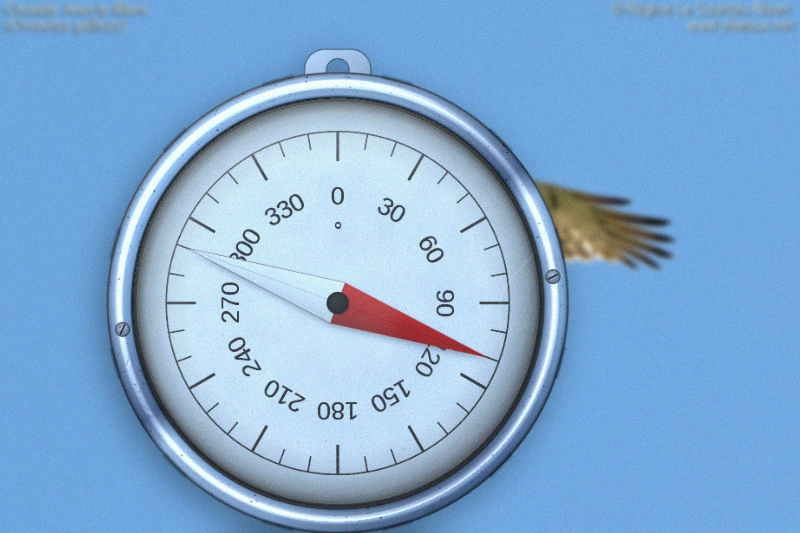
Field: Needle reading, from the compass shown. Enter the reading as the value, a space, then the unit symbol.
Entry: 110 °
